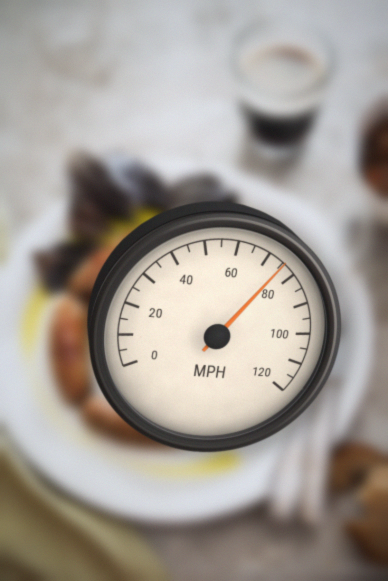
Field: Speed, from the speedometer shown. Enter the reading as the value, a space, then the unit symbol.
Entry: 75 mph
